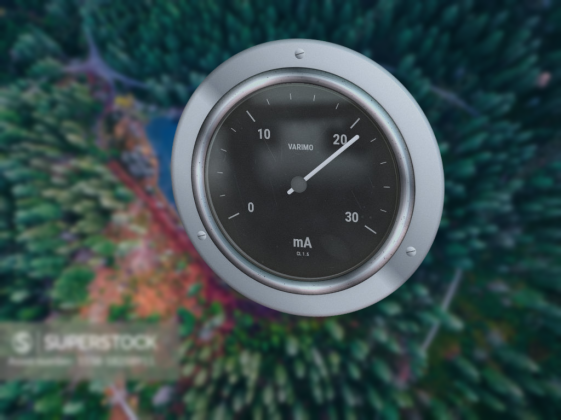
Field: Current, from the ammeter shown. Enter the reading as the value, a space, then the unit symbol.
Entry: 21 mA
